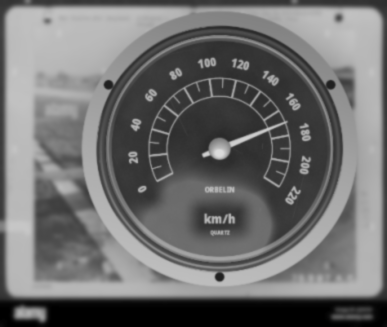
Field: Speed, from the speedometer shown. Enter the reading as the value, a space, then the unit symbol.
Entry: 170 km/h
